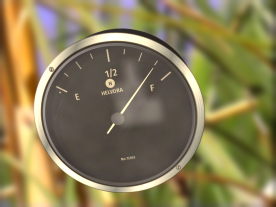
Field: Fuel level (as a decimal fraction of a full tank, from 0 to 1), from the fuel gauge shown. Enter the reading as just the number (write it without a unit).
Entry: 0.875
